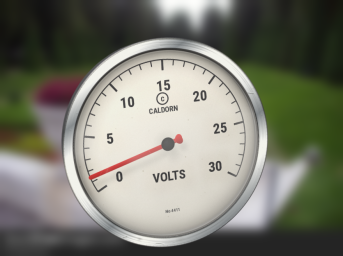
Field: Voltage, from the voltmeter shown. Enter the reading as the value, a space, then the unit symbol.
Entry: 1.5 V
